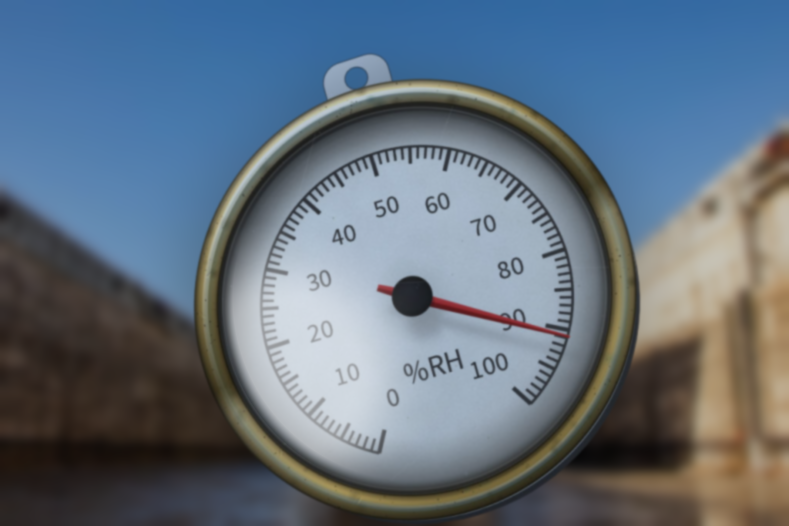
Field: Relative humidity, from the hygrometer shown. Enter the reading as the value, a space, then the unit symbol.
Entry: 91 %
